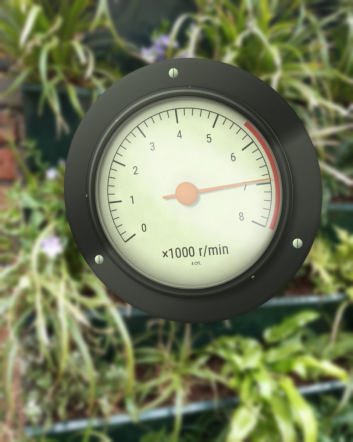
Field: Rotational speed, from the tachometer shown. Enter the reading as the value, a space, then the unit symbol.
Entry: 6900 rpm
